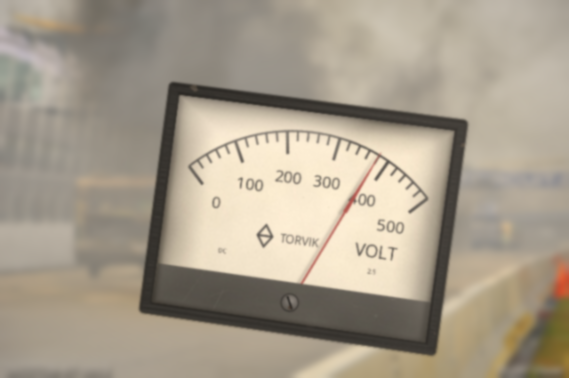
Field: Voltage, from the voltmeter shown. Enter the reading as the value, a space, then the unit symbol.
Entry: 380 V
